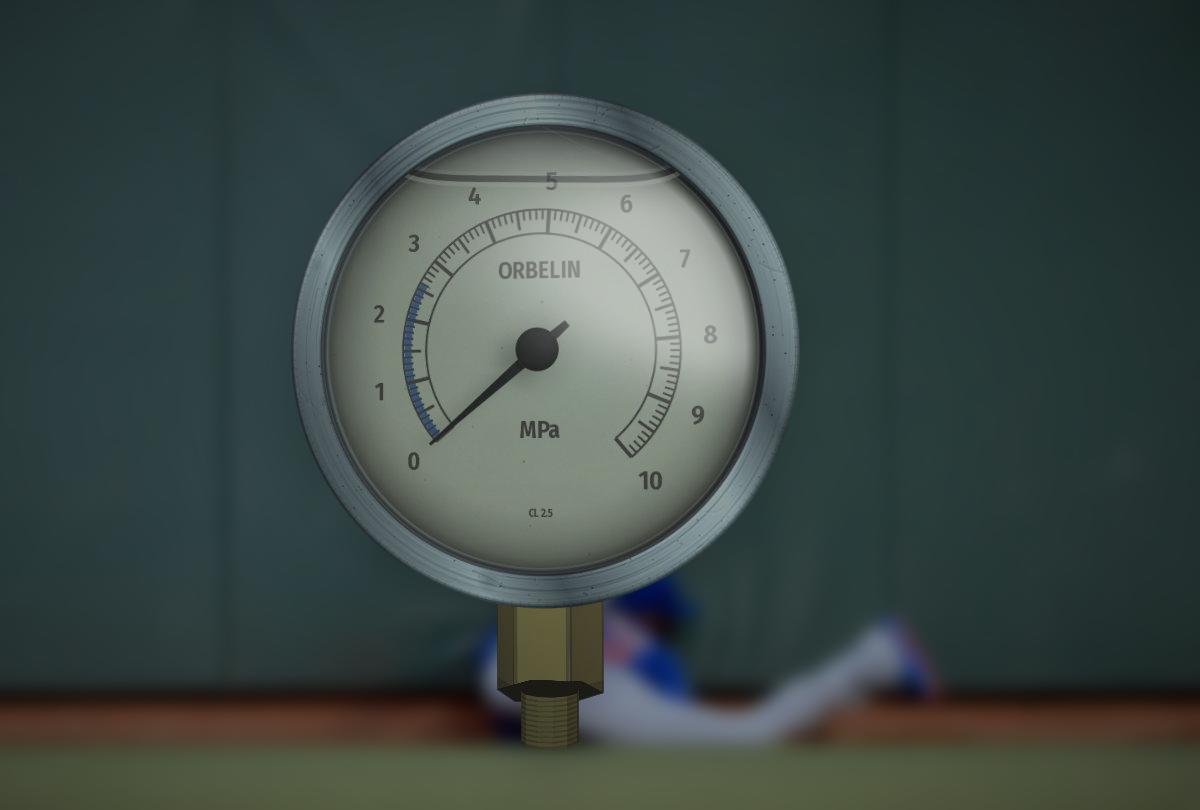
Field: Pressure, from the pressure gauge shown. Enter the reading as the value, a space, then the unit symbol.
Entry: 0 MPa
